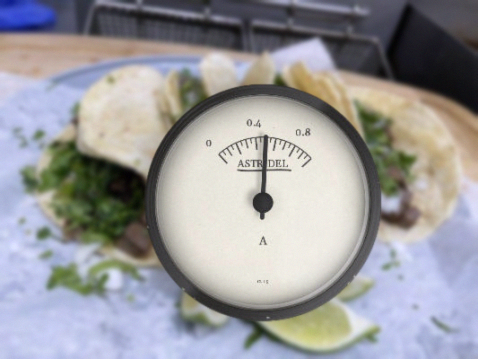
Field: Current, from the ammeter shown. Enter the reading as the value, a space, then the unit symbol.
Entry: 0.5 A
